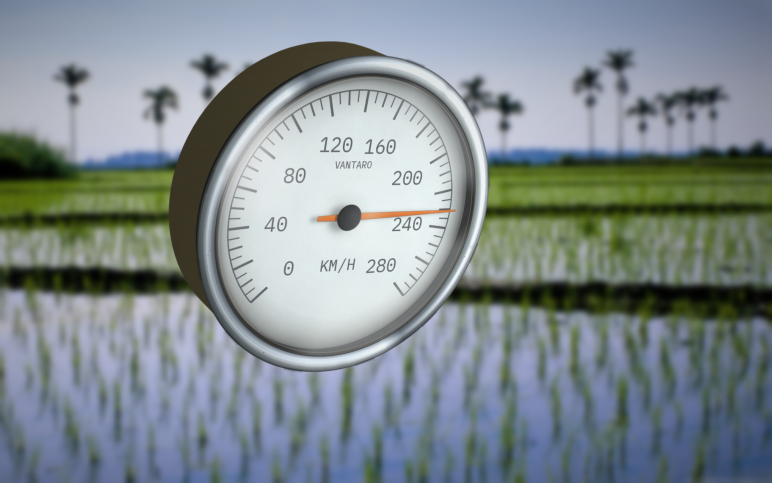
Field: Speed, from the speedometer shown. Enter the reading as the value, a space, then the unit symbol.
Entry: 230 km/h
